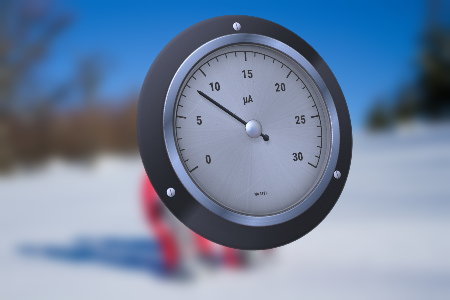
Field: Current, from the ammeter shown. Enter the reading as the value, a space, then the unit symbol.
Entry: 8 µA
